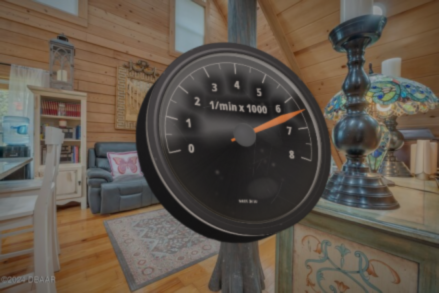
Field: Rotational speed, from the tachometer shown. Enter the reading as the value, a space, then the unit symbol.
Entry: 6500 rpm
